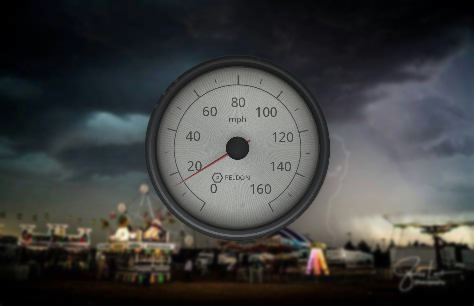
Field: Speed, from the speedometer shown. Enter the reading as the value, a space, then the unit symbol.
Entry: 15 mph
